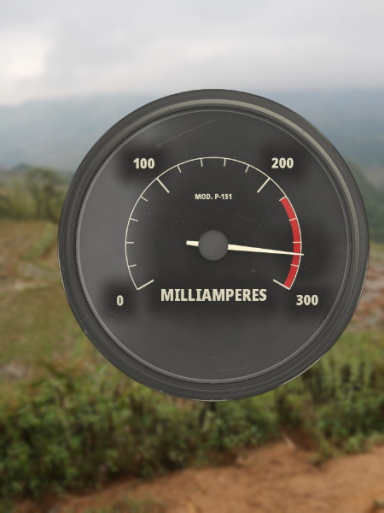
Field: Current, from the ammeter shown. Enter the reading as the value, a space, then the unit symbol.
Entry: 270 mA
